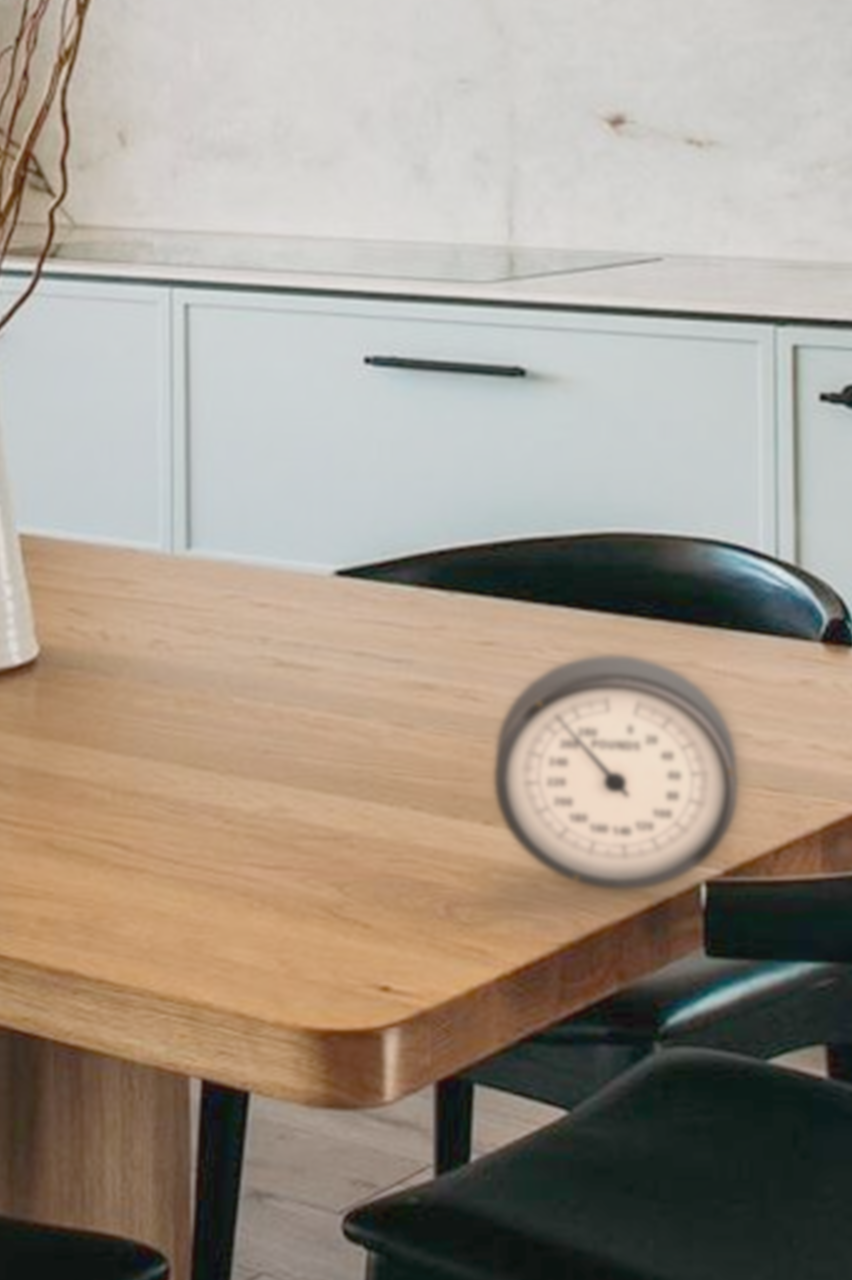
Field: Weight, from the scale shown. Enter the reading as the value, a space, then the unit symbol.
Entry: 270 lb
